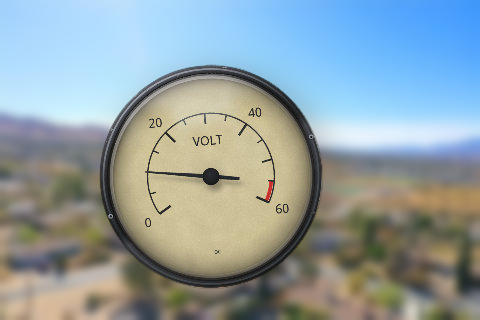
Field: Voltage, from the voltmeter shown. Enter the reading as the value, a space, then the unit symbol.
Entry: 10 V
